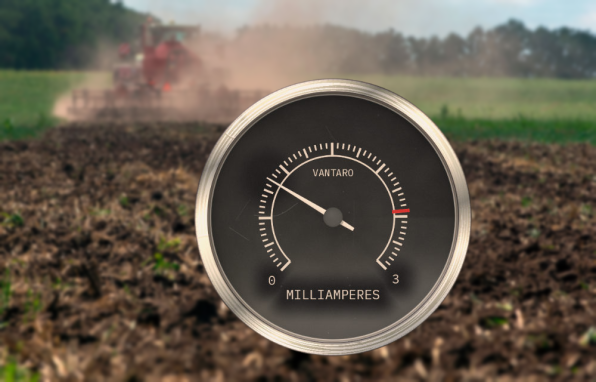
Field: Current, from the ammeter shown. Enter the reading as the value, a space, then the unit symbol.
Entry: 0.85 mA
